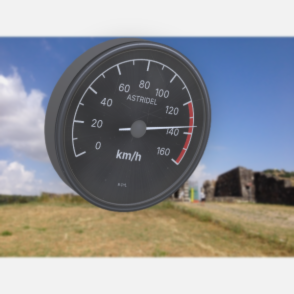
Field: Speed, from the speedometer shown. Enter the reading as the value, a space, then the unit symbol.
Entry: 135 km/h
